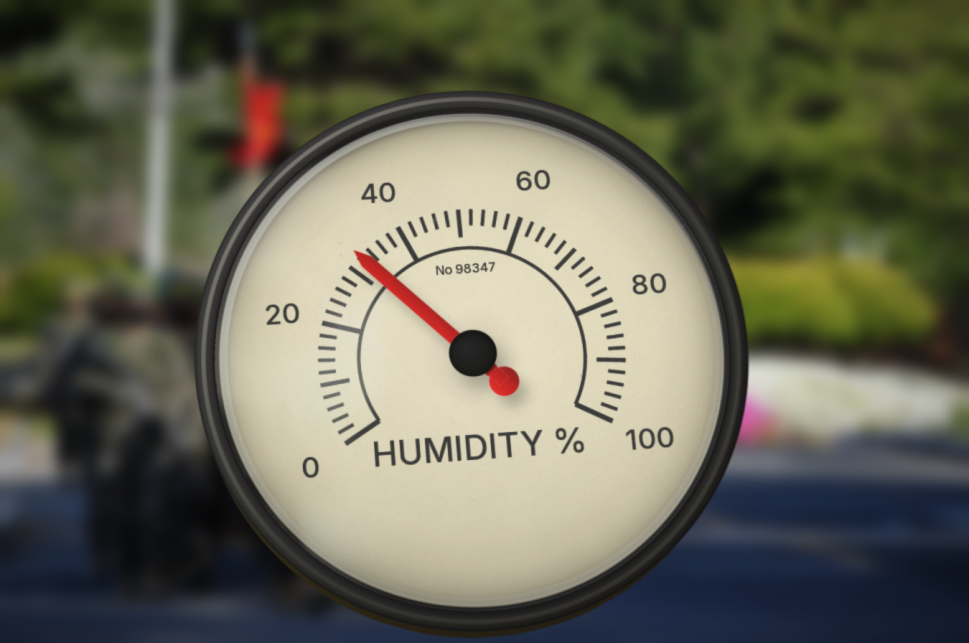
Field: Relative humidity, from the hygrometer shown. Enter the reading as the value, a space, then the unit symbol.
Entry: 32 %
